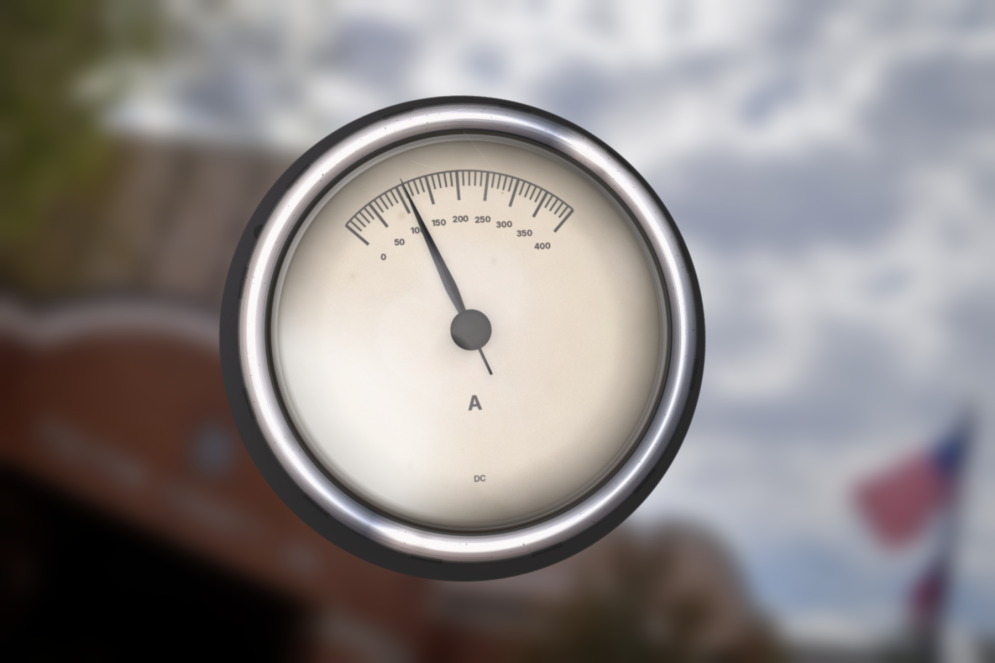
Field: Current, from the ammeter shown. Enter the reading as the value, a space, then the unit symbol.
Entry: 110 A
